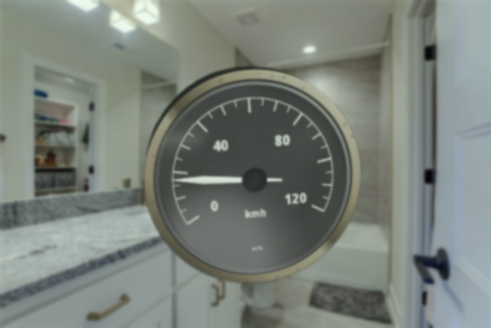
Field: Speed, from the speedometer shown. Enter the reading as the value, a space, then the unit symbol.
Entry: 17.5 km/h
